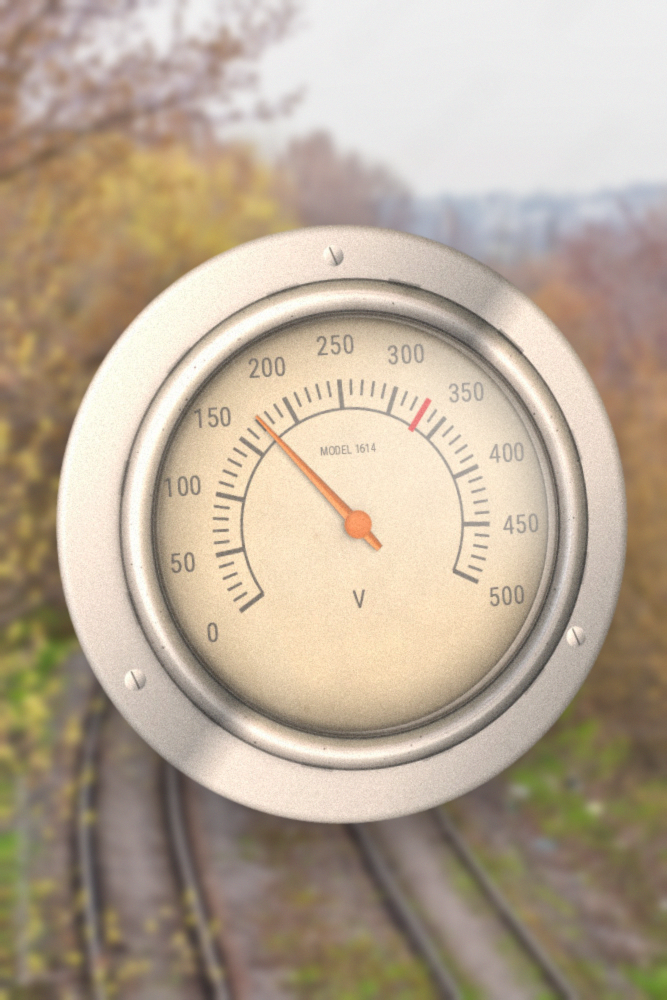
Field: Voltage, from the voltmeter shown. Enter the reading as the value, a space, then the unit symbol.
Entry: 170 V
